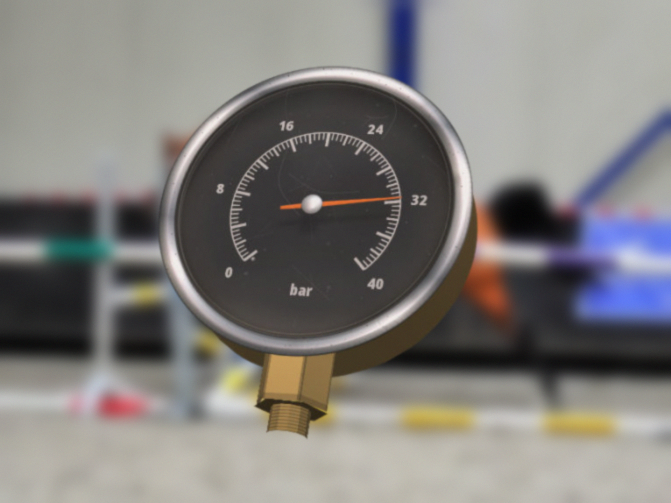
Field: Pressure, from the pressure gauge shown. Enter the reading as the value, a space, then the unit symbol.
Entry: 32 bar
